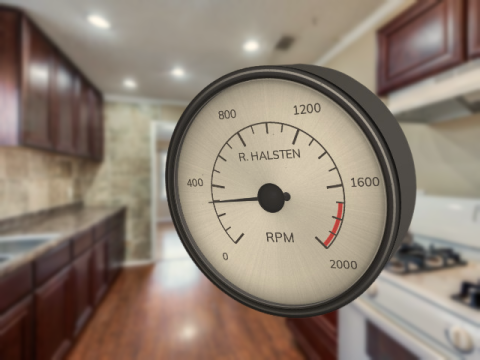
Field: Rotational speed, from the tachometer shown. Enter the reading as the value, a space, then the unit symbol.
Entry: 300 rpm
